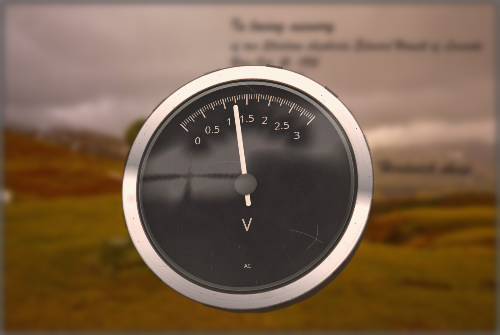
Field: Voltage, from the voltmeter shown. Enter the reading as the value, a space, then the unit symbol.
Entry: 1.25 V
